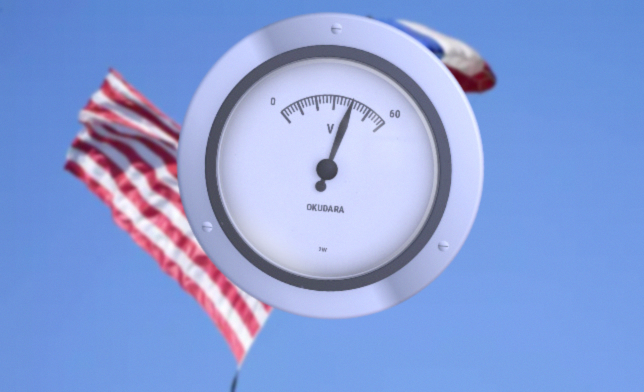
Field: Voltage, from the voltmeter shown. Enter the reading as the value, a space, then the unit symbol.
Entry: 40 V
